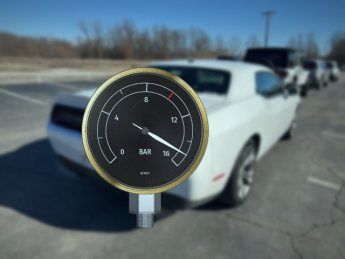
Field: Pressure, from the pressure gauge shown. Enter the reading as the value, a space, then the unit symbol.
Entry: 15 bar
